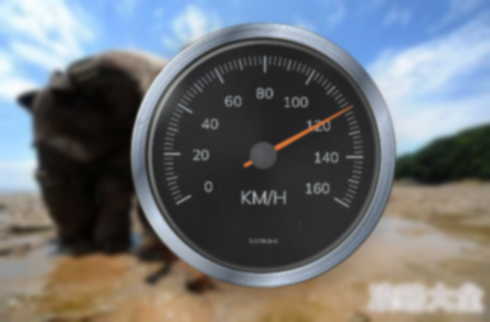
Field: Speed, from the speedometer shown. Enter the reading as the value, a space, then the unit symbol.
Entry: 120 km/h
